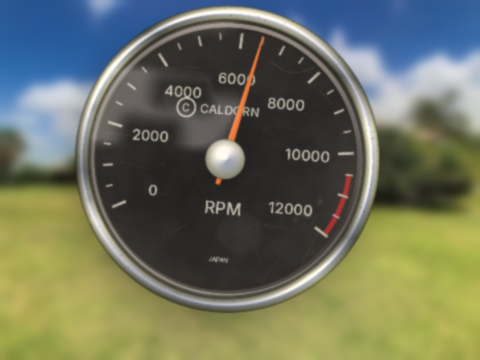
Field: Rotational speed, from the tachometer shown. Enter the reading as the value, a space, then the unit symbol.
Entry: 6500 rpm
